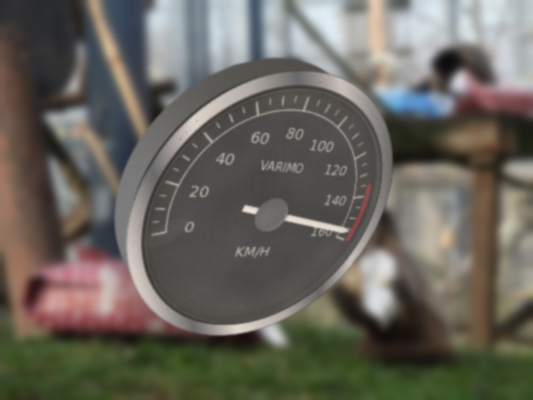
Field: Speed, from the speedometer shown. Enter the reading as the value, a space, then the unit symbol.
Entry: 155 km/h
